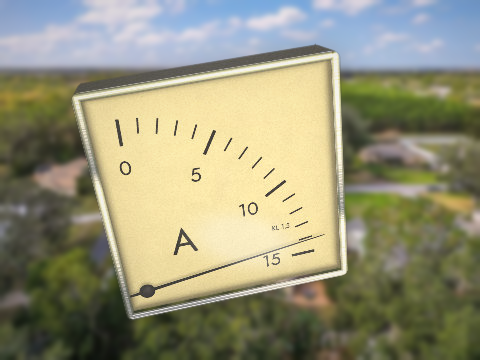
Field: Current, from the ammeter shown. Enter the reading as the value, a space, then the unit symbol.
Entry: 14 A
